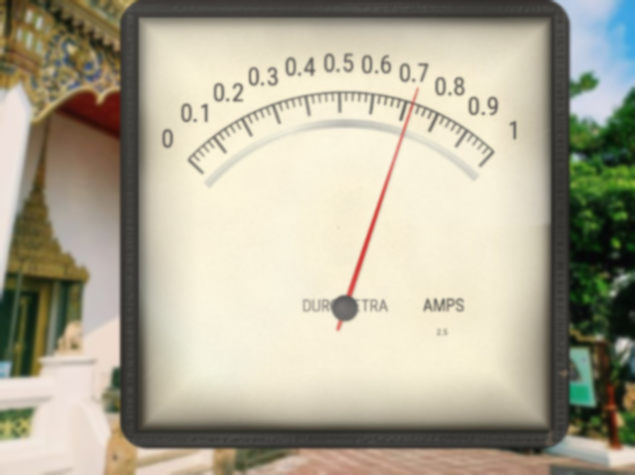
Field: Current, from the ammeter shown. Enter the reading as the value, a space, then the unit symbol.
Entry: 0.72 A
